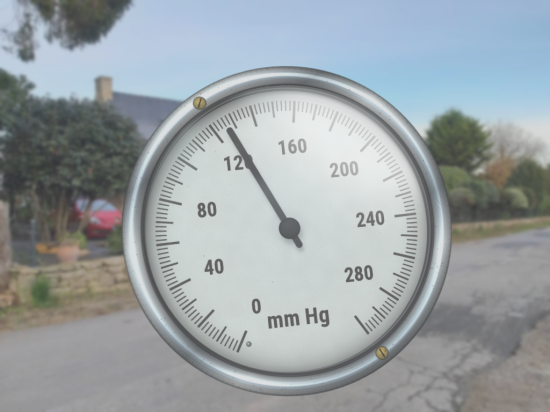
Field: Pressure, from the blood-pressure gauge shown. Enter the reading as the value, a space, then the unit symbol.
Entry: 126 mmHg
